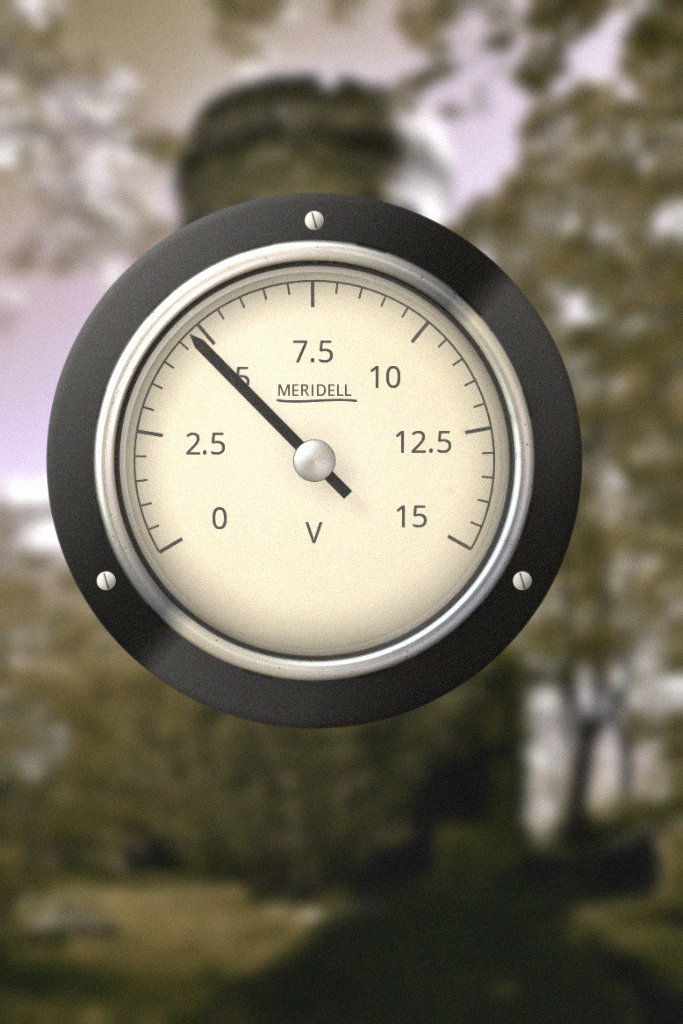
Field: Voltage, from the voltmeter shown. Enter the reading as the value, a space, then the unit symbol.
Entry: 4.75 V
